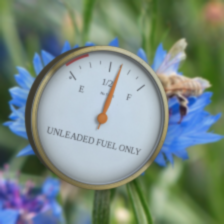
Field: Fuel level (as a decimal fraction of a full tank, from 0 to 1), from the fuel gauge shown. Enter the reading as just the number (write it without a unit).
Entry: 0.625
